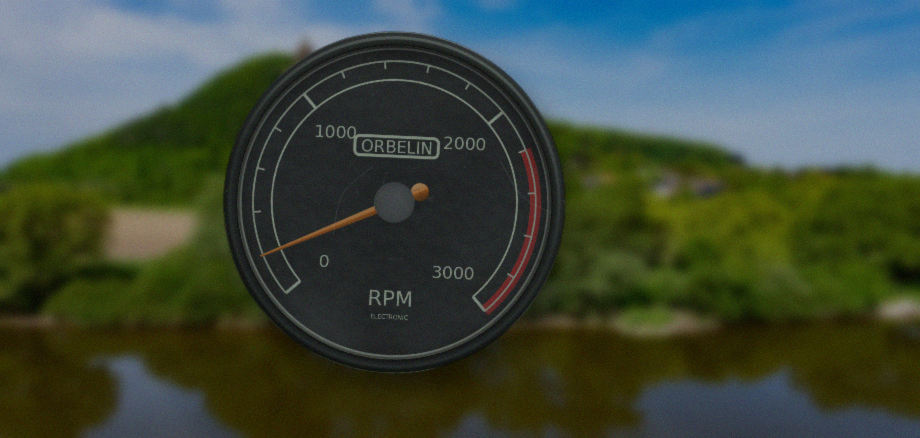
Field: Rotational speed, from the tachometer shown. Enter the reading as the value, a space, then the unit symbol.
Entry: 200 rpm
